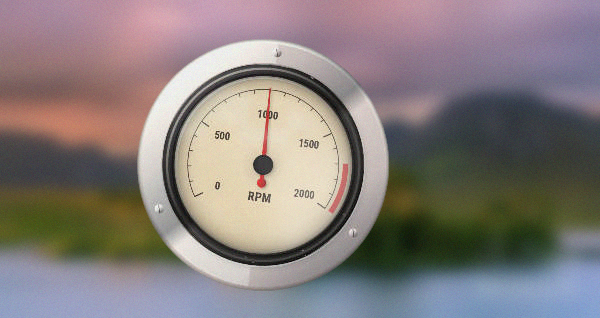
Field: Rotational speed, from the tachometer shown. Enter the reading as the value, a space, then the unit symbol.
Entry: 1000 rpm
